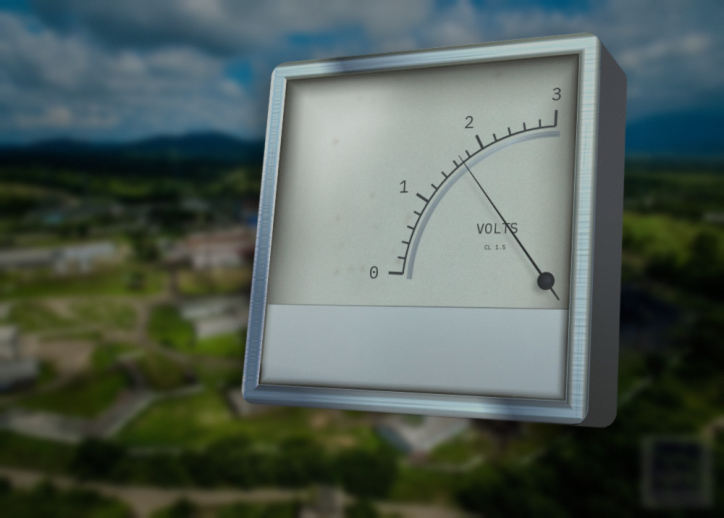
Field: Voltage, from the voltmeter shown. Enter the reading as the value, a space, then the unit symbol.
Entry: 1.7 V
